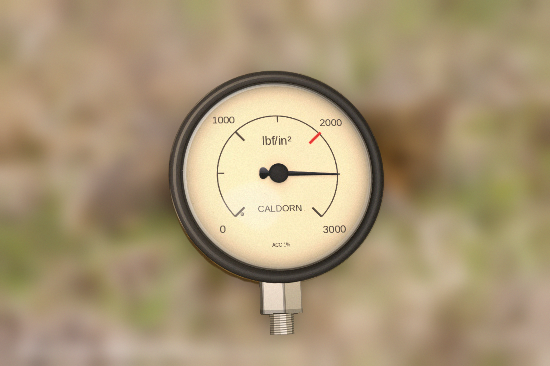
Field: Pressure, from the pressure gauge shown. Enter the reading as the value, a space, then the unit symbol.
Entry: 2500 psi
